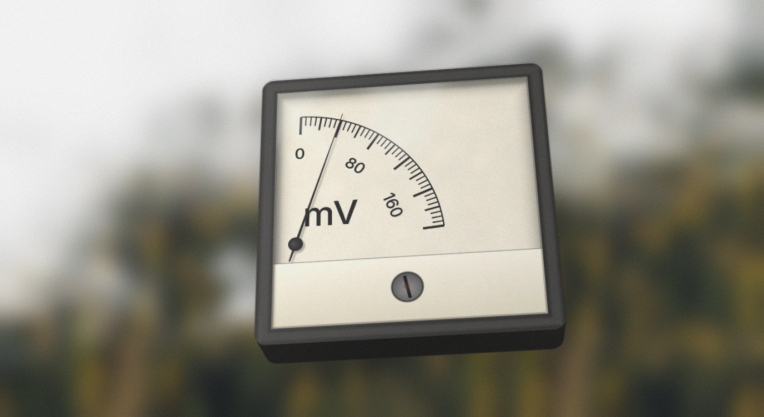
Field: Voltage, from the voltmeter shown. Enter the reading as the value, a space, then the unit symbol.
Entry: 40 mV
